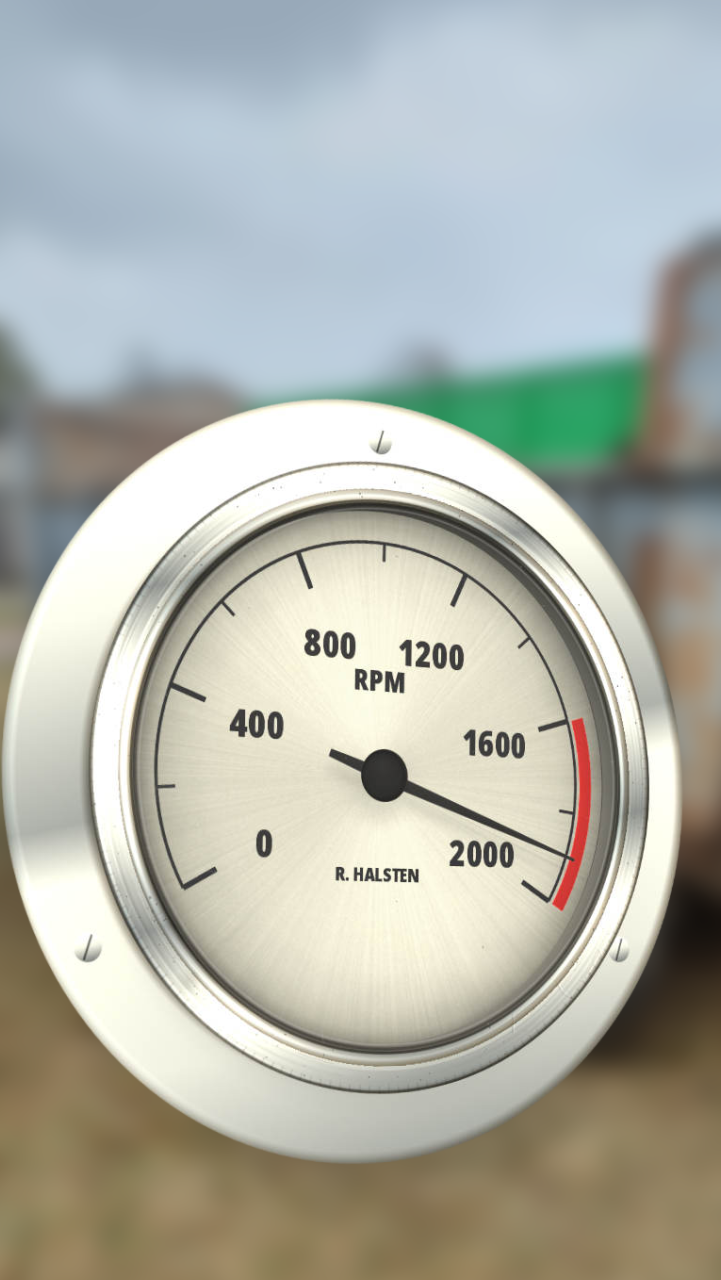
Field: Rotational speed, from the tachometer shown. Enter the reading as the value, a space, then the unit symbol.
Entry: 1900 rpm
